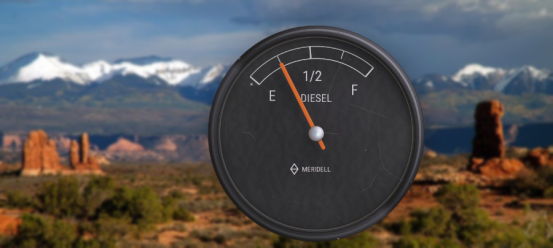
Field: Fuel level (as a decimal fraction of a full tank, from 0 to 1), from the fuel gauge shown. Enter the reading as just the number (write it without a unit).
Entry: 0.25
